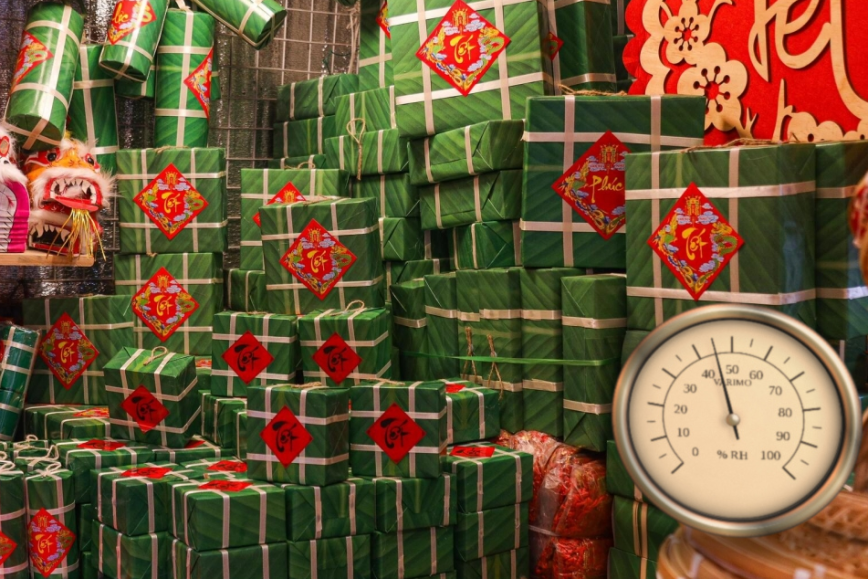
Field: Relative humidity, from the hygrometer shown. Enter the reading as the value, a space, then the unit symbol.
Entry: 45 %
